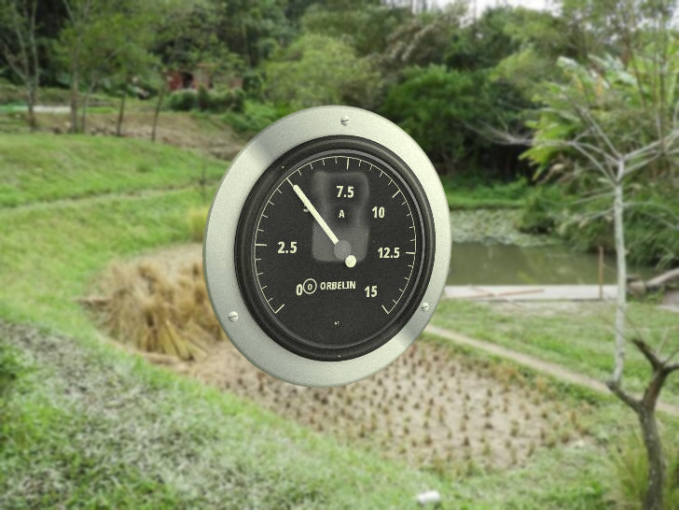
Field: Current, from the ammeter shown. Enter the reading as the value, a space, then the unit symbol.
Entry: 5 A
